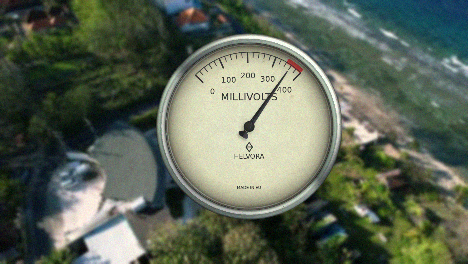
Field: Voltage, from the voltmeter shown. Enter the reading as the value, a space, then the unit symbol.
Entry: 360 mV
